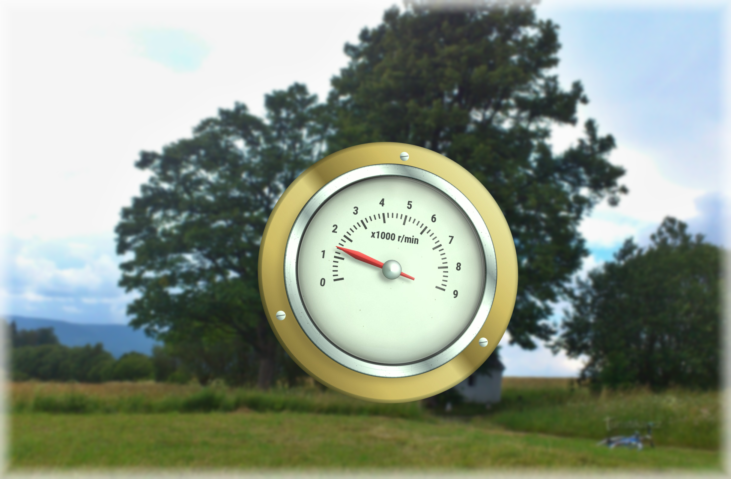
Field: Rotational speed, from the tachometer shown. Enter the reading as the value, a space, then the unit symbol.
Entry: 1400 rpm
